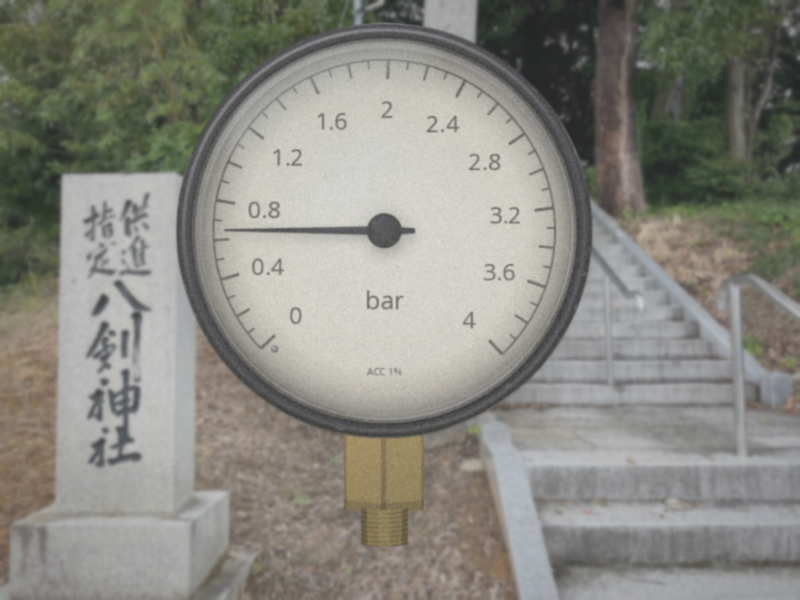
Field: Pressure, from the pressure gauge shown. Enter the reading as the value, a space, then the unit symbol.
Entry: 0.65 bar
